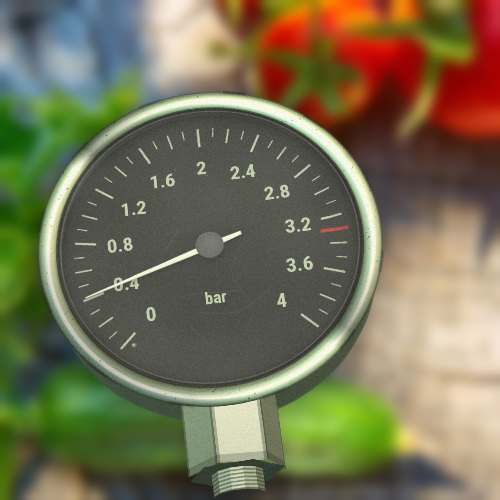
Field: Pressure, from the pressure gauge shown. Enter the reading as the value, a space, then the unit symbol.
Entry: 0.4 bar
